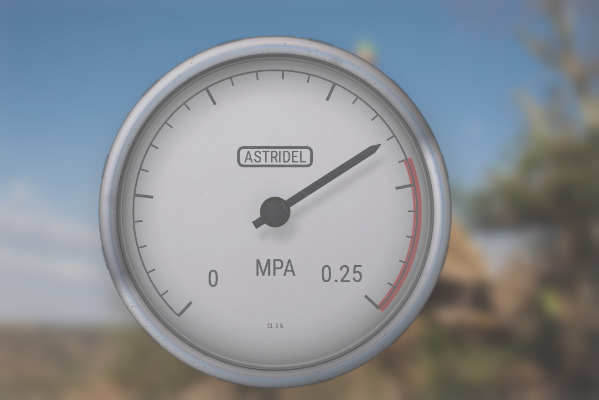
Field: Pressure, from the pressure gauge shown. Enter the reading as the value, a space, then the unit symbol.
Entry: 0.18 MPa
